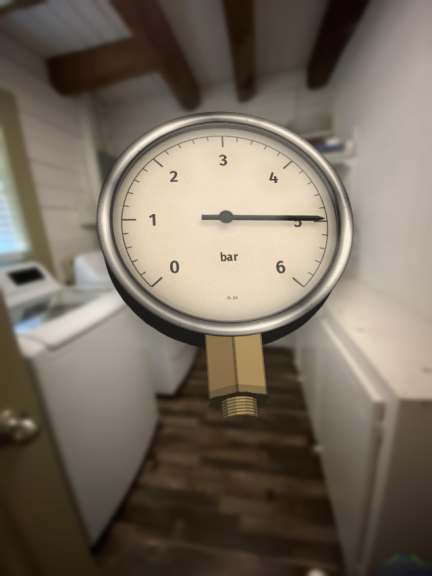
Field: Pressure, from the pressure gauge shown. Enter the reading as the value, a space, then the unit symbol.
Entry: 5 bar
